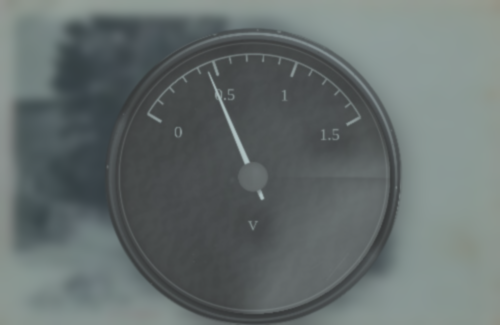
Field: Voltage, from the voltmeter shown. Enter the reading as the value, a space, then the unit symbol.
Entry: 0.45 V
